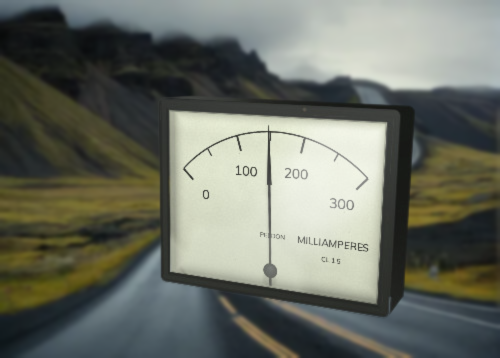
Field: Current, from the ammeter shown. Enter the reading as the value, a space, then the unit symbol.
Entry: 150 mA
